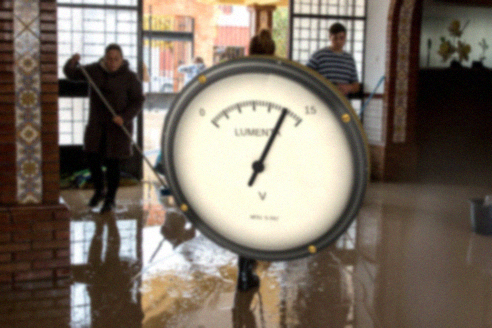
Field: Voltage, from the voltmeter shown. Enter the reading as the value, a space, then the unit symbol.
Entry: 12.5 V
